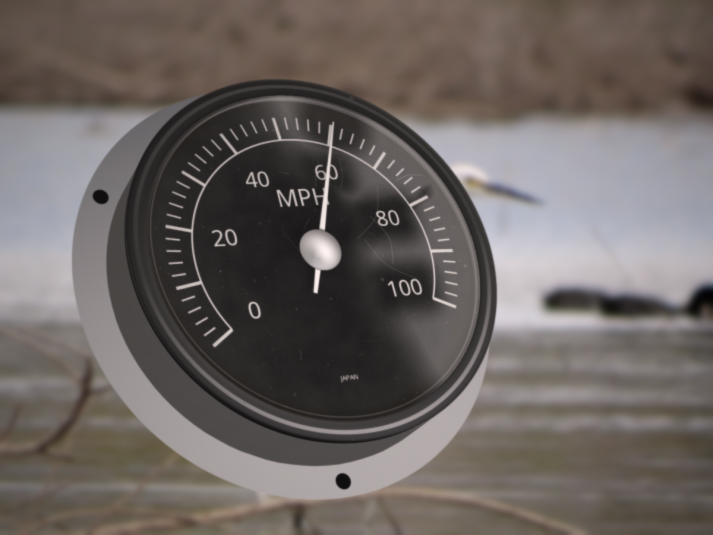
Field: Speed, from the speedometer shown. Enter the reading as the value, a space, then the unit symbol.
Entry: 60 mph
